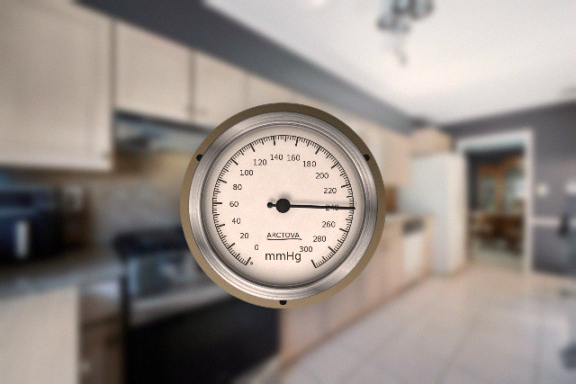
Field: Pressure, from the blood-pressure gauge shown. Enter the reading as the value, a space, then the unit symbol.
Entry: 240 mmHg
